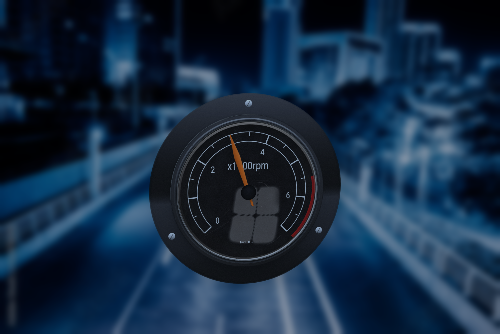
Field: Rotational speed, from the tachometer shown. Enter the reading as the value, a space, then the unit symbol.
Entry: 3000 rpm
